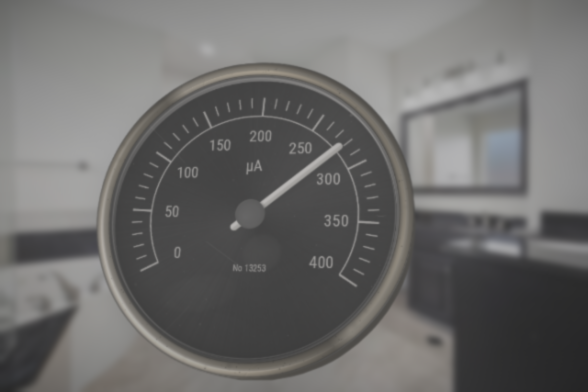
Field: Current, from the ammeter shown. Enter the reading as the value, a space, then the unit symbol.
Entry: 280 µA
